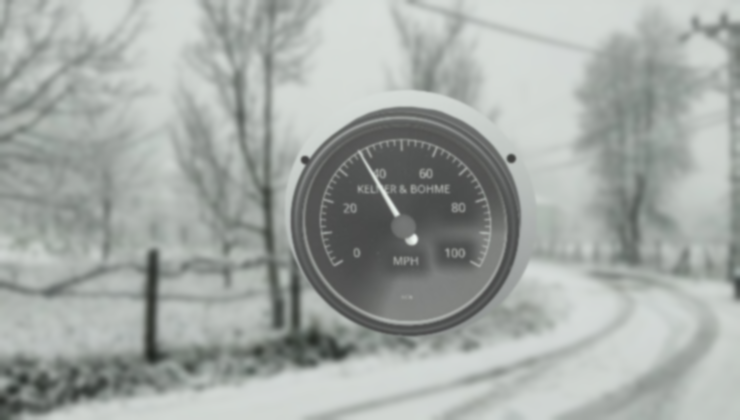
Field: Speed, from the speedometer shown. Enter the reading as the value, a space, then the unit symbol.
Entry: 38 mph
